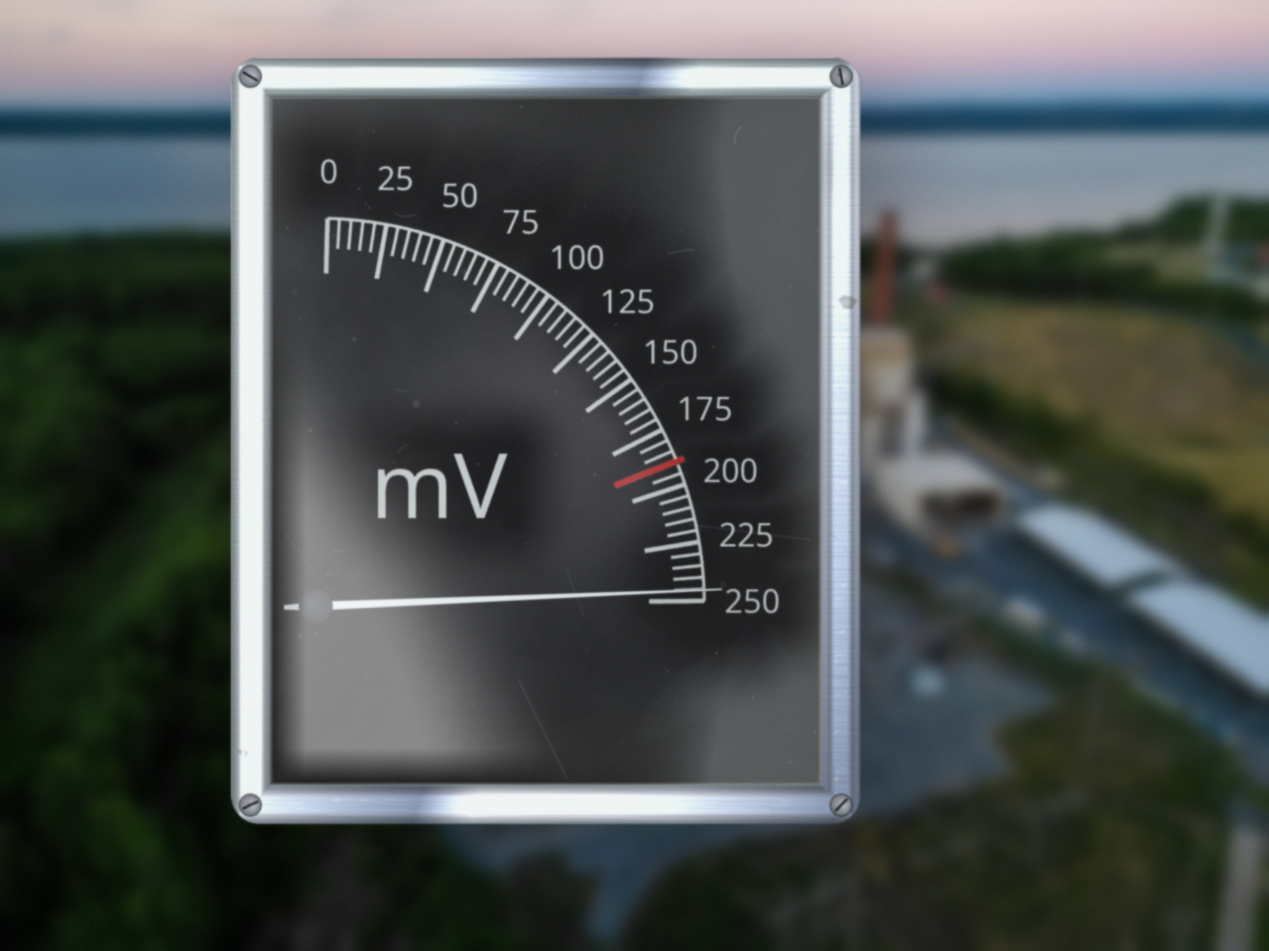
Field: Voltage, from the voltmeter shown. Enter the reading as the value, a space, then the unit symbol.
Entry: 245 mV
